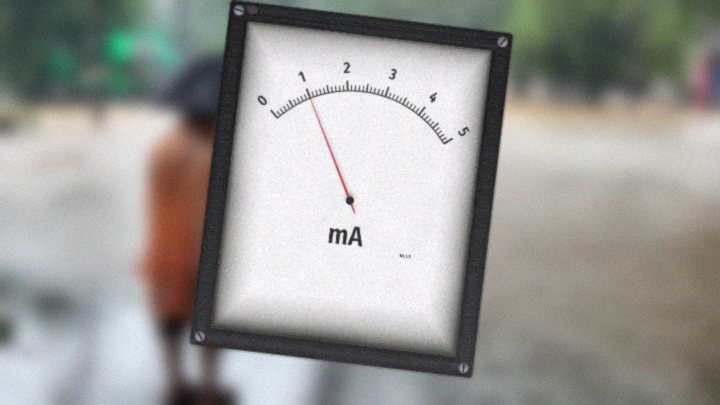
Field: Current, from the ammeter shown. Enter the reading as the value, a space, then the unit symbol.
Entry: 1 mA
